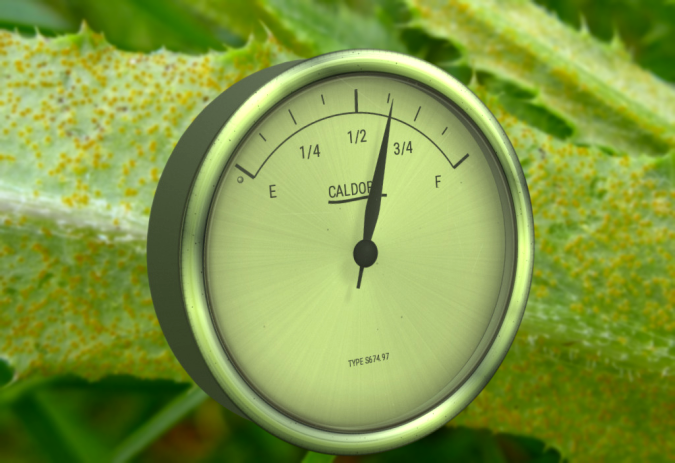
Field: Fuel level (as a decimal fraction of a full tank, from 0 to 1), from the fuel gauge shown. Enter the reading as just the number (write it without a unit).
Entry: 0.625
